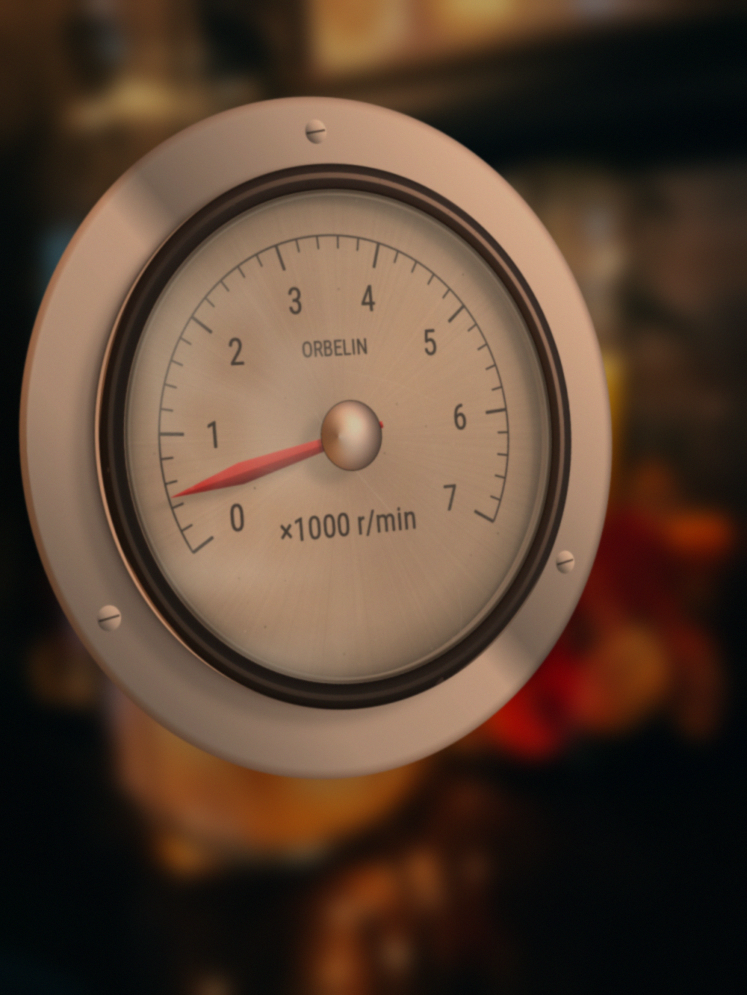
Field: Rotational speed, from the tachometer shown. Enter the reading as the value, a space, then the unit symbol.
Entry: 500 rpm
